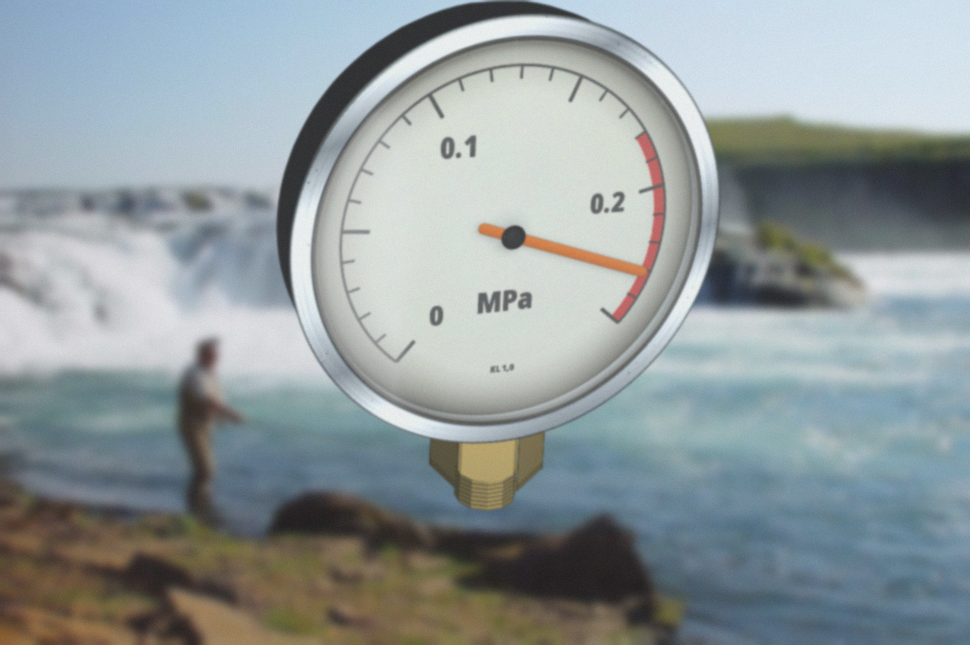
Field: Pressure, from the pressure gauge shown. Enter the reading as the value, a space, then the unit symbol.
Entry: 0.23 MPa
